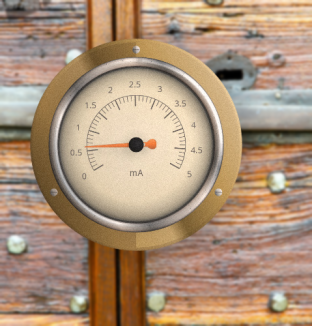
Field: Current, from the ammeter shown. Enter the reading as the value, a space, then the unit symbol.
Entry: 0.6 mA
